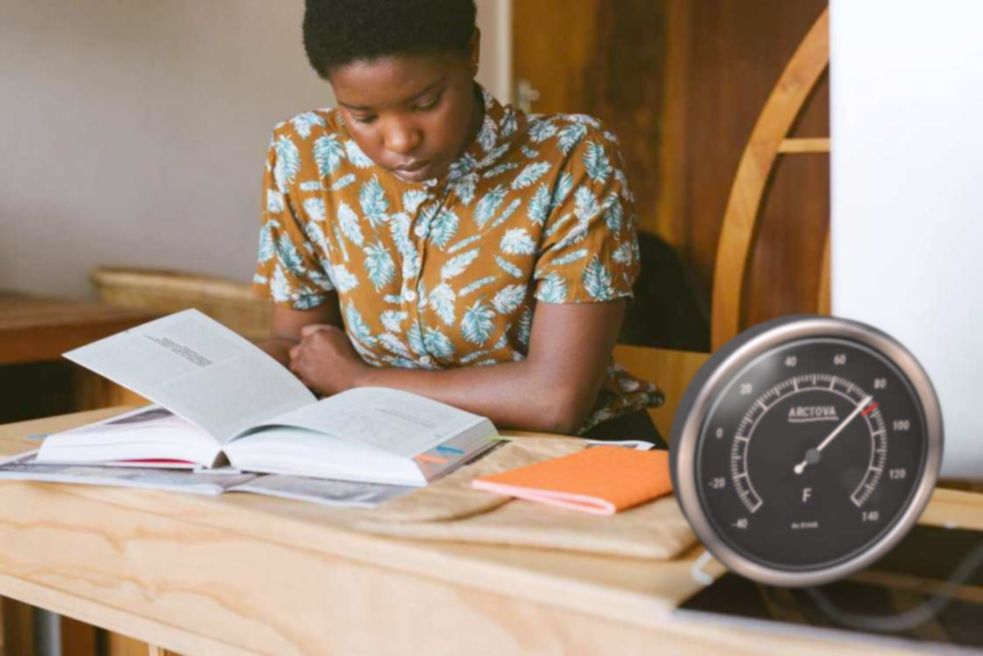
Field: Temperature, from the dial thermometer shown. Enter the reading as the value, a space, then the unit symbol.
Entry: 80 °F
